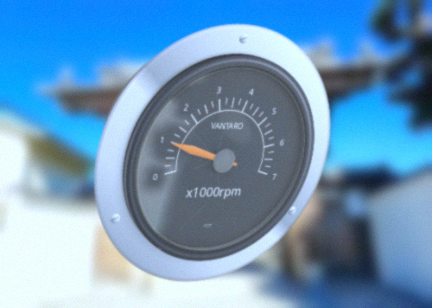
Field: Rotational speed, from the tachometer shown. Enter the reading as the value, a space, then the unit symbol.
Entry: 1000 rpm
